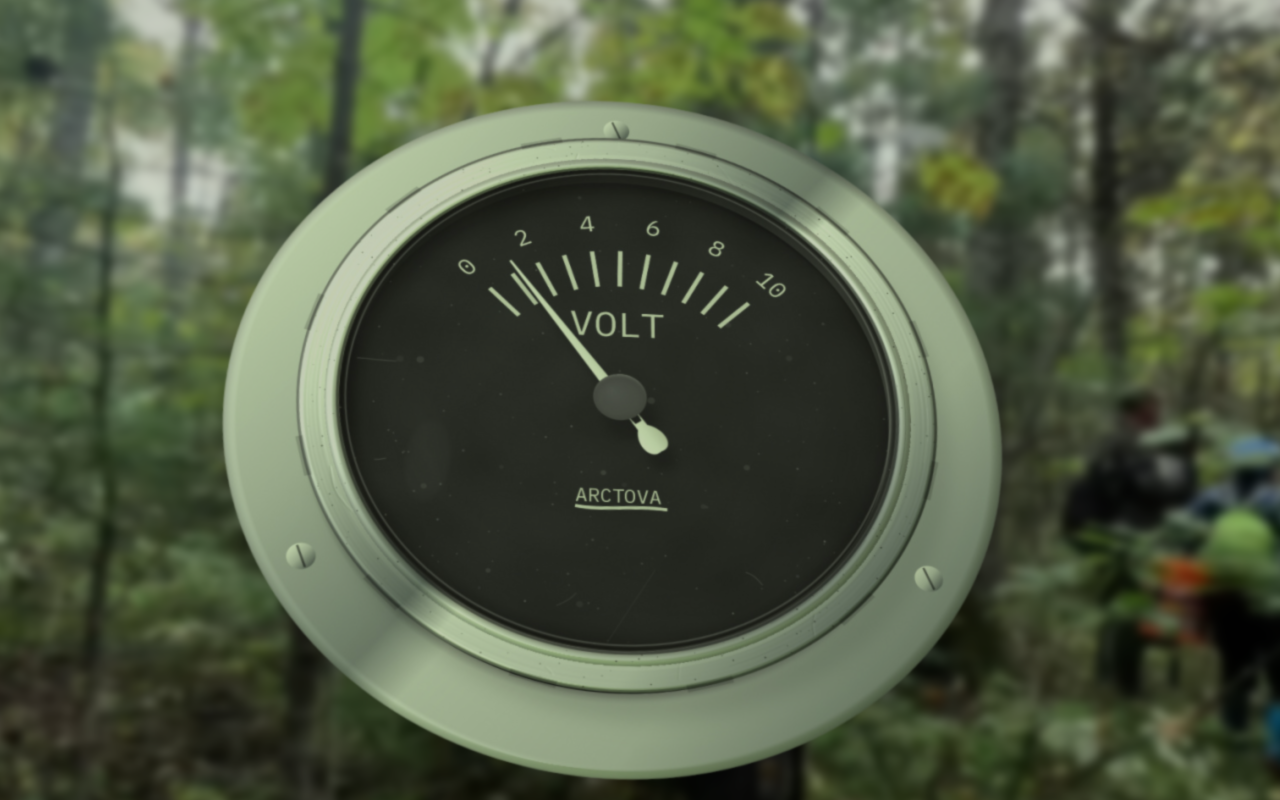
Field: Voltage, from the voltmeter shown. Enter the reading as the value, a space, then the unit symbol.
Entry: 1 V
